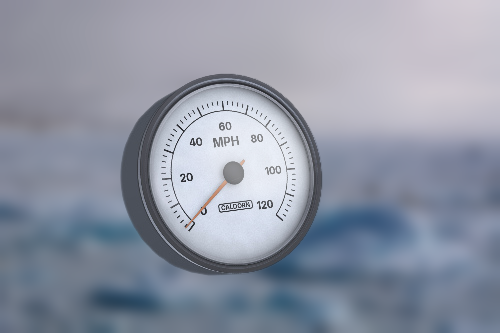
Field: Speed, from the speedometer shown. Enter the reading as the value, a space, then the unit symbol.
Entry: 2 mph
